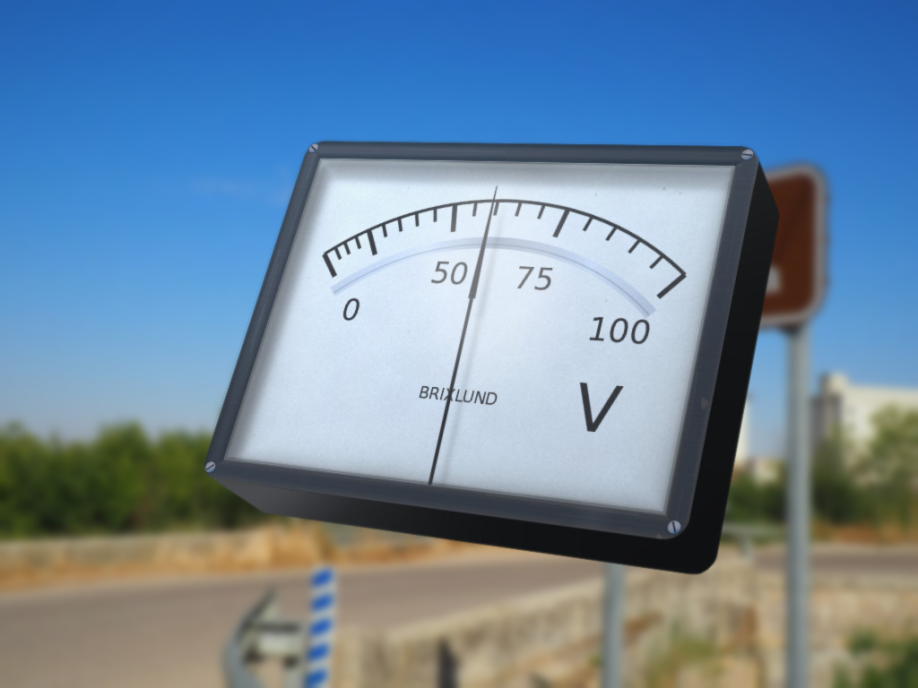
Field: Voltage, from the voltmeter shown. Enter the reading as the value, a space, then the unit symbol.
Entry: 60 V
